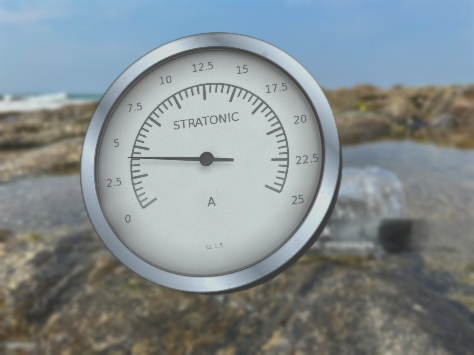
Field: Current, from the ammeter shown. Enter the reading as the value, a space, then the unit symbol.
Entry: 4 A
